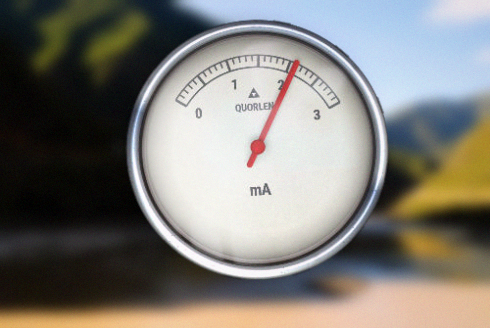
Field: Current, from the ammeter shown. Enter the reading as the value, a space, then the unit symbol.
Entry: 2.1 mA
